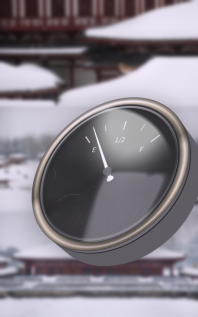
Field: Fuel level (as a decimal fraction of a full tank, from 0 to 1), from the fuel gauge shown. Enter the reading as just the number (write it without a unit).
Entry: 0.125
